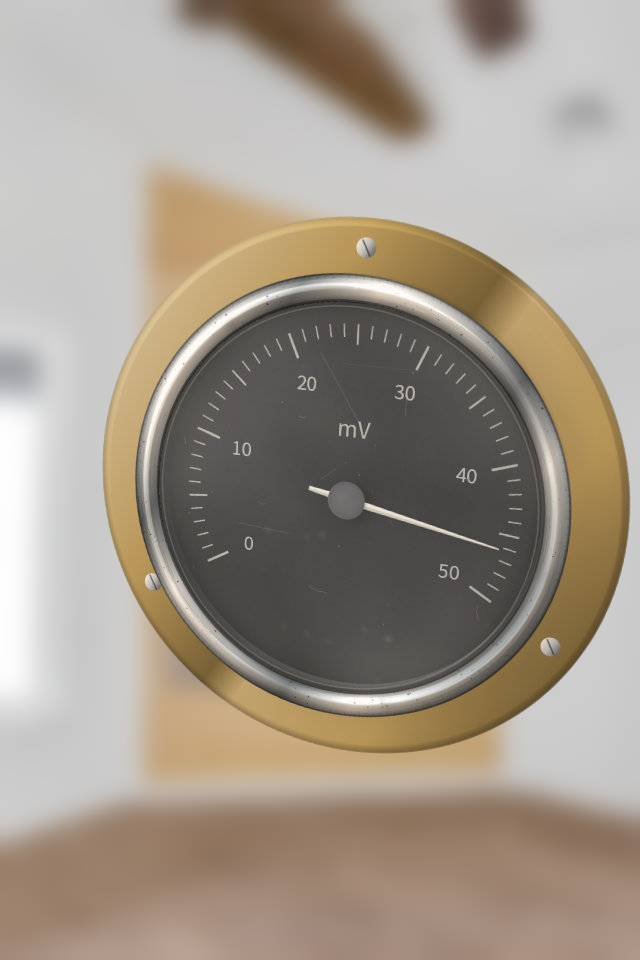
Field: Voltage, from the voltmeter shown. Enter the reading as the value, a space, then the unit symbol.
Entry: 46 mV
